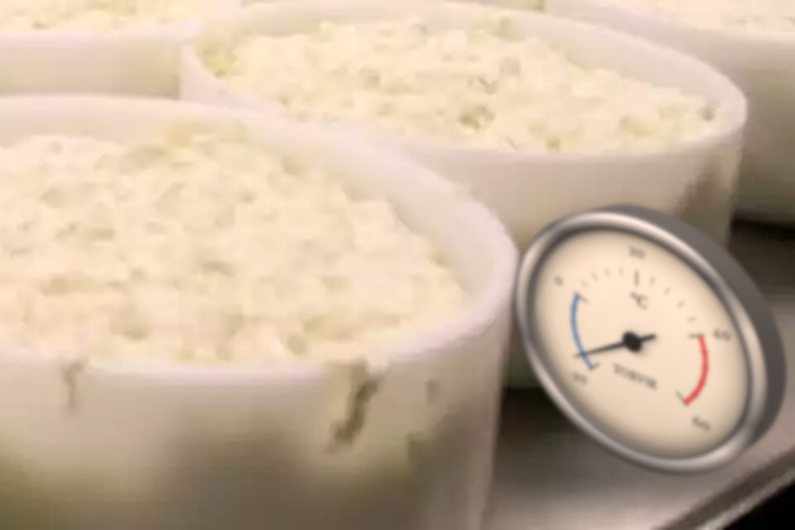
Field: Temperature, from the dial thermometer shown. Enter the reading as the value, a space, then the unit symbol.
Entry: -16 °C
